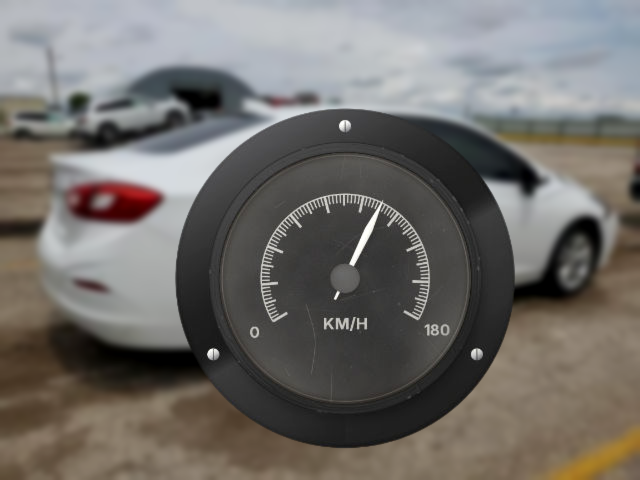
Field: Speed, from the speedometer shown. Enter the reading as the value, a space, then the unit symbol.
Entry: 110 km/h
